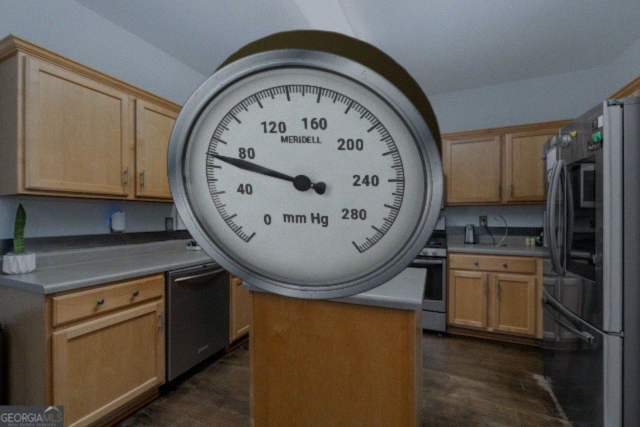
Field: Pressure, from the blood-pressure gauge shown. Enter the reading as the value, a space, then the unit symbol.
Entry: 70 mmHg
